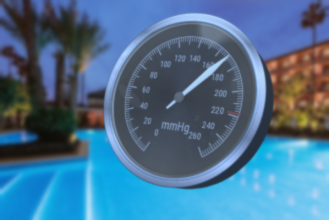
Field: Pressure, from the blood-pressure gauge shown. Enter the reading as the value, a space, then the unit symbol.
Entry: 170 mmHg
